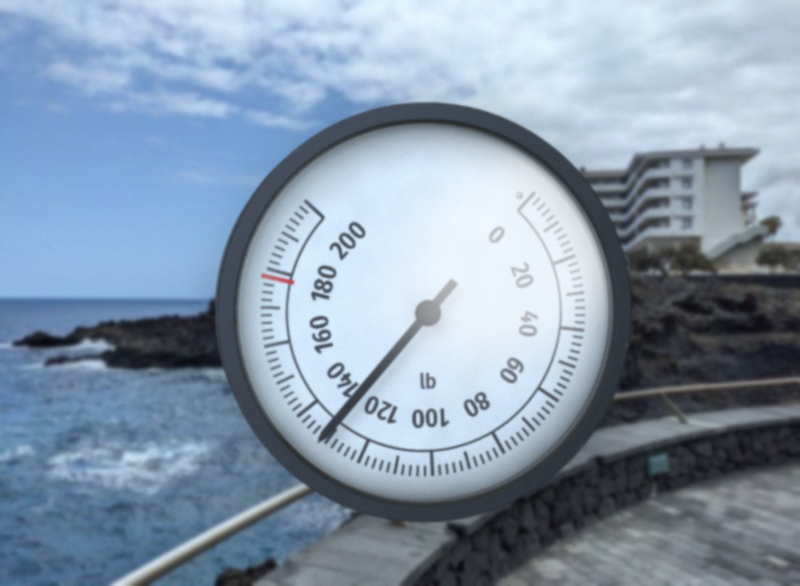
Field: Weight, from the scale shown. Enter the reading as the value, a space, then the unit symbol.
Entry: 132 lb
